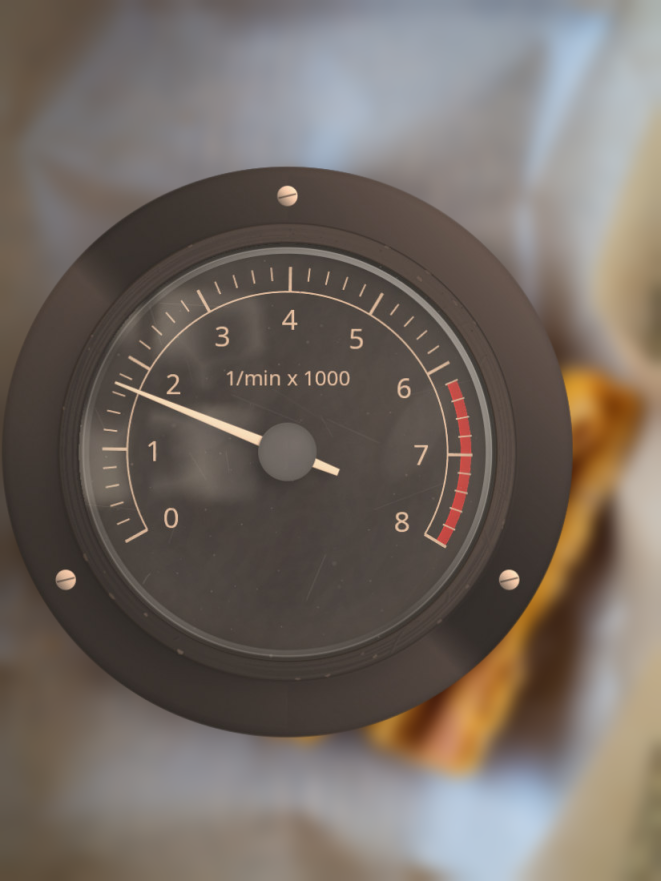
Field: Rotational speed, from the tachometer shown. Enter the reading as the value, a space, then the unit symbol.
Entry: 1700 rpm
